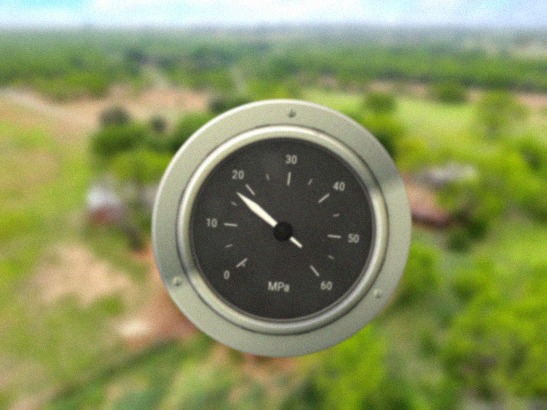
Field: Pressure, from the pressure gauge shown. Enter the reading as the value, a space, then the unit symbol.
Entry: 17.5 MPa
